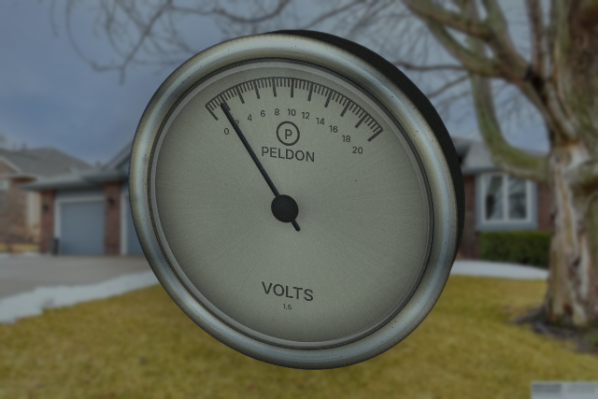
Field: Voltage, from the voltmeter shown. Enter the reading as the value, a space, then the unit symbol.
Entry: 2 V
